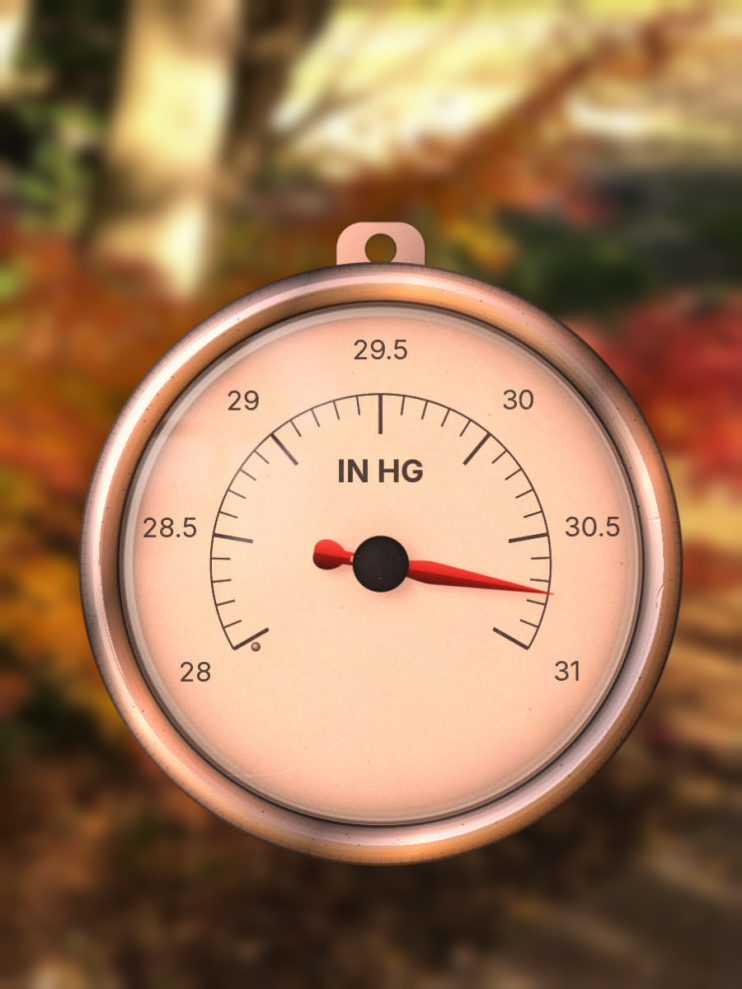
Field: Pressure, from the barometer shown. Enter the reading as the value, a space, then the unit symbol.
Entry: 30.75 inHg
